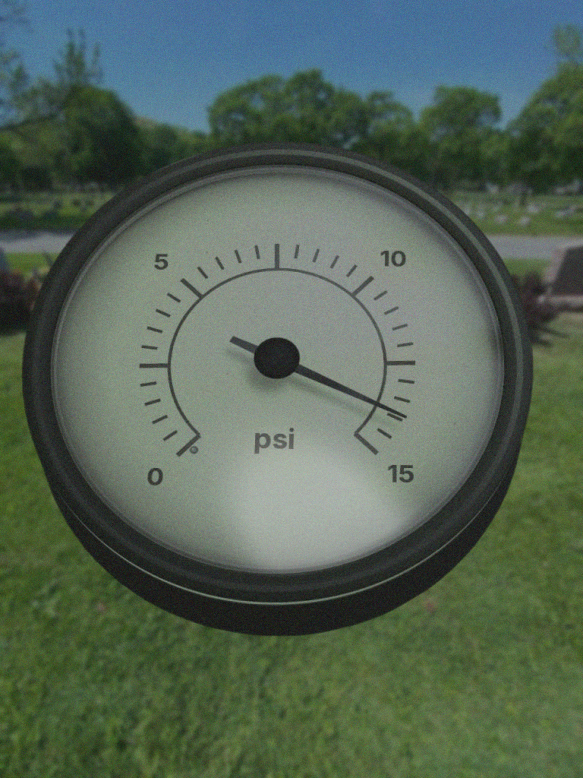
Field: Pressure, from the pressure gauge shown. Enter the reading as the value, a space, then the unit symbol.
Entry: 14 psi
